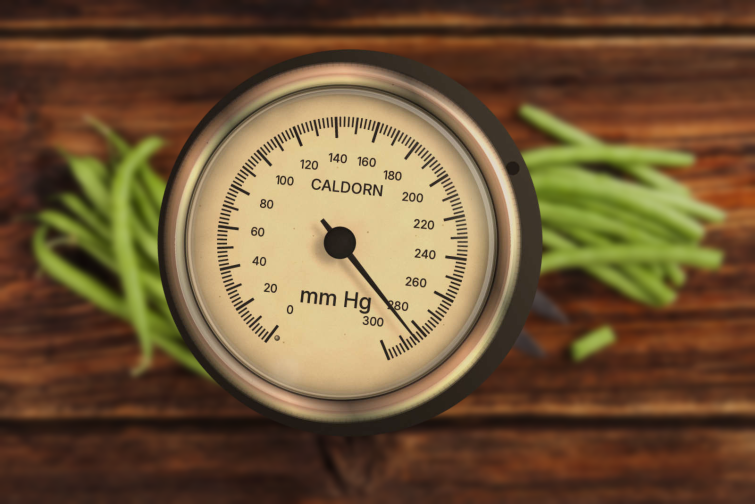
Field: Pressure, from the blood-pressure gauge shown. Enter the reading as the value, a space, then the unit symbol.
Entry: 284 mmHg
